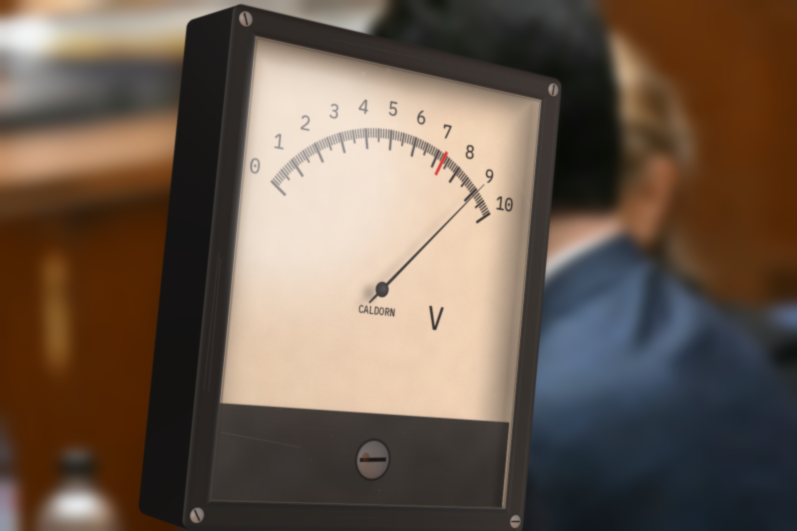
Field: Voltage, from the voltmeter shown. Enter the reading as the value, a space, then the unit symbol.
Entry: 9 V
